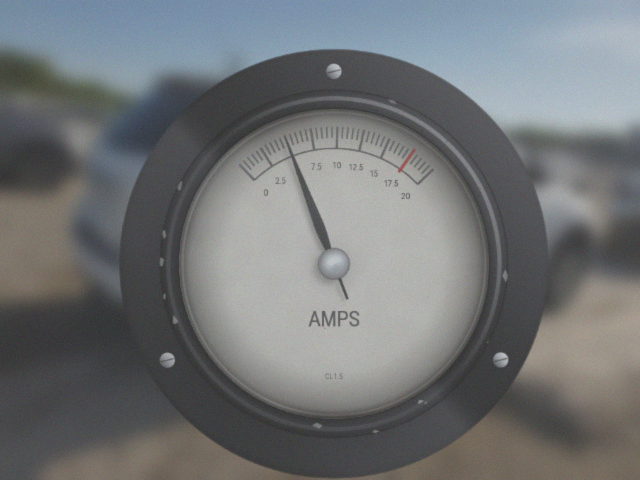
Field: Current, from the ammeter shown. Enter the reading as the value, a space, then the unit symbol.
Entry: 5 A
